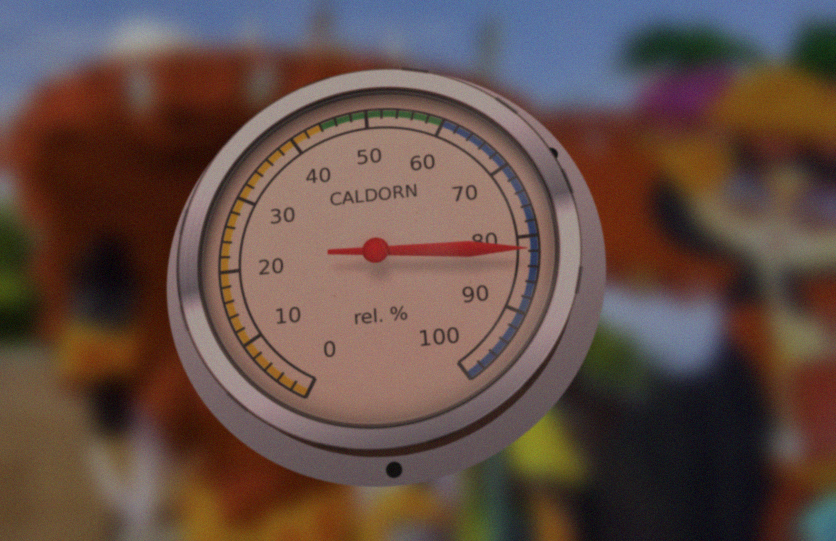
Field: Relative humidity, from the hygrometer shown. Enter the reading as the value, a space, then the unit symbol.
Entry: 82 %
